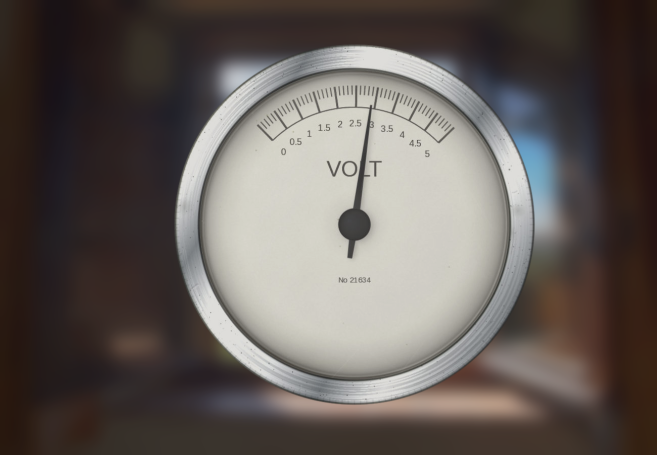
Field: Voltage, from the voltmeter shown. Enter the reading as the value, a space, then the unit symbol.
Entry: 2.9 V
